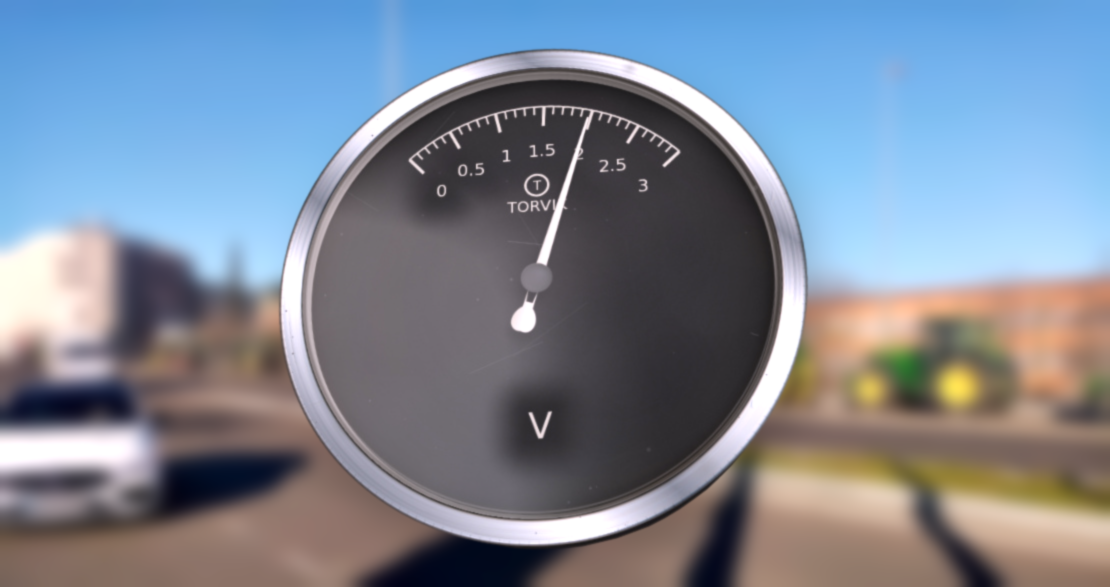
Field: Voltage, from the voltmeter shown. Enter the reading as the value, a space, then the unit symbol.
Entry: 2 V
